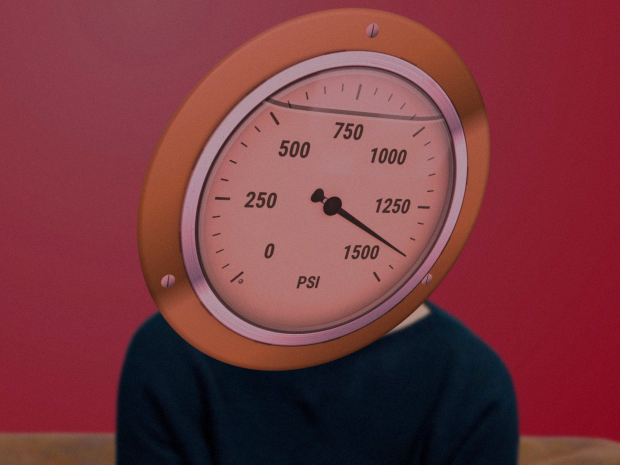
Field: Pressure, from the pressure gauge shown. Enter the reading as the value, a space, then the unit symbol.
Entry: 1400 psi
